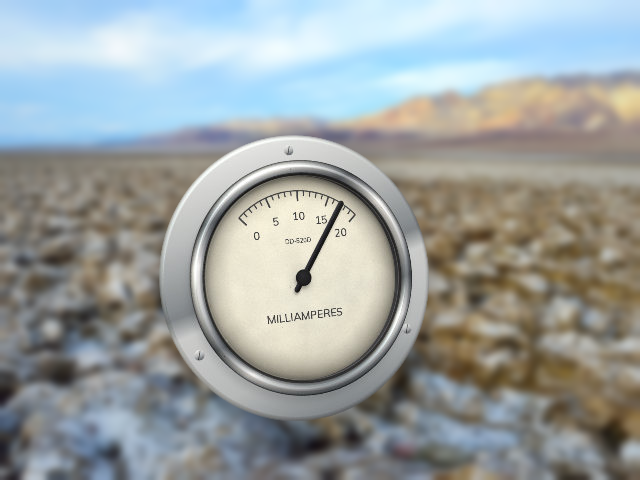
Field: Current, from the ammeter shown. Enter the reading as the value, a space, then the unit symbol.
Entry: 17 mA
